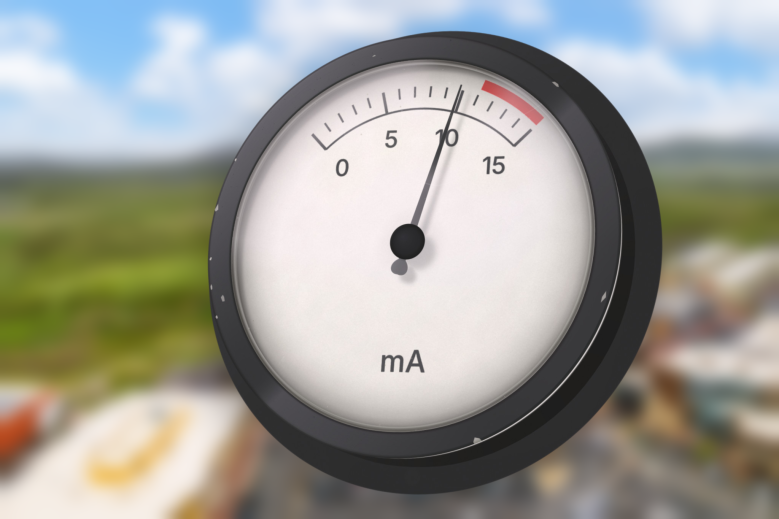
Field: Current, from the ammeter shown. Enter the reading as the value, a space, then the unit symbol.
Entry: 10 mA
